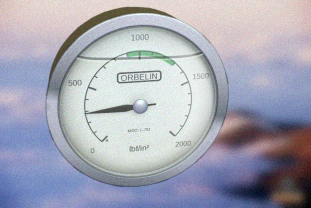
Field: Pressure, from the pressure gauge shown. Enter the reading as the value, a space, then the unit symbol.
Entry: 300 psi
